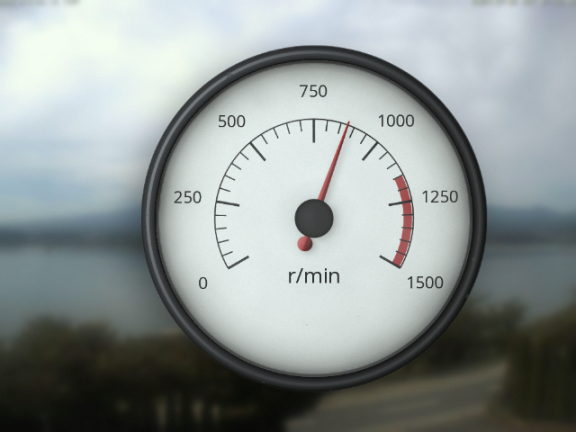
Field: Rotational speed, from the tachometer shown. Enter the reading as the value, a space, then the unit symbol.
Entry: 875 rpm
